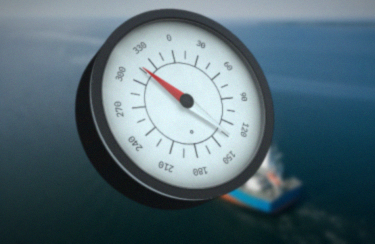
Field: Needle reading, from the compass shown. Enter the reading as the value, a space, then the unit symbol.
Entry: 315 °
